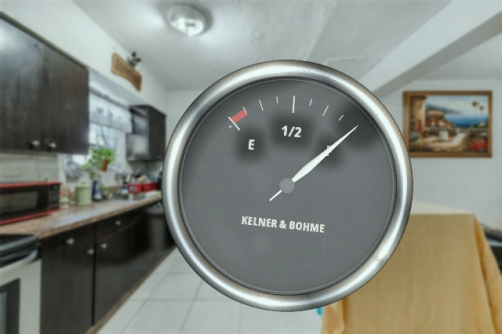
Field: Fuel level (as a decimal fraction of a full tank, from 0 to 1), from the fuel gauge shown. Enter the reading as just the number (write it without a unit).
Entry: 1
